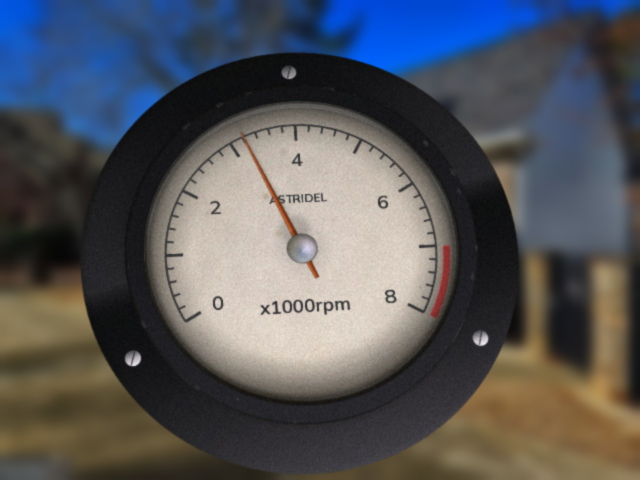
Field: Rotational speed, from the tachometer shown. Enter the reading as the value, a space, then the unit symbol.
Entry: 3200 rpm
